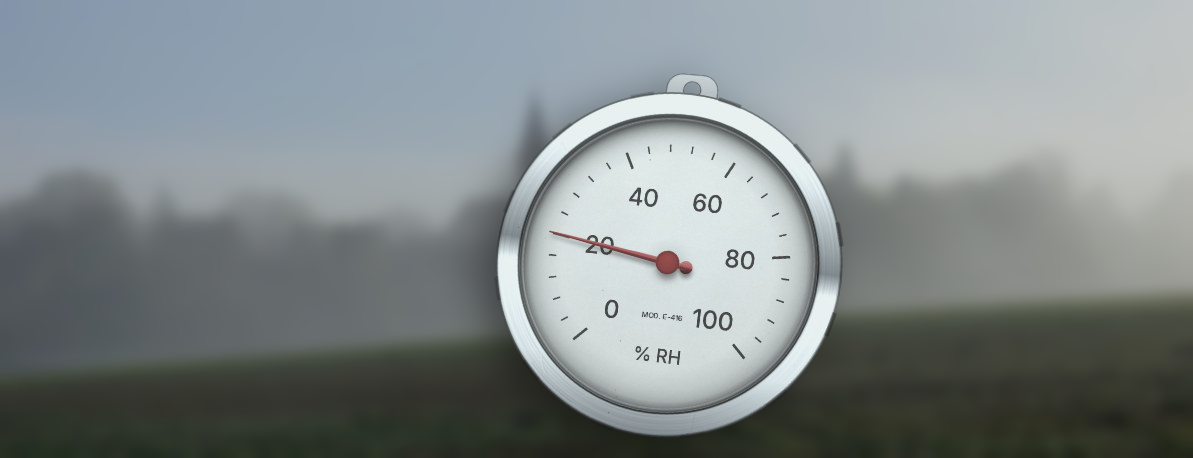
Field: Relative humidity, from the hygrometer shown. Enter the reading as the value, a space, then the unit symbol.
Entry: 20 %
